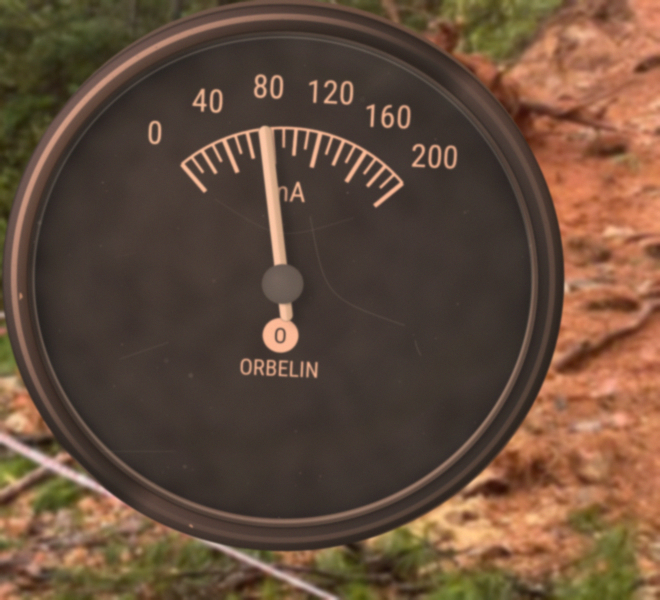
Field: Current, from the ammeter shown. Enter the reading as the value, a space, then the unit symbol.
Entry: 75 mA
